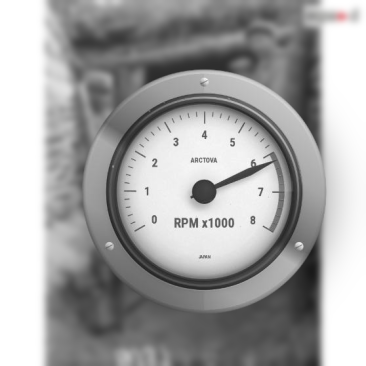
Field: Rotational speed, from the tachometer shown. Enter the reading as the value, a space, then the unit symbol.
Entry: 6200 rpm
